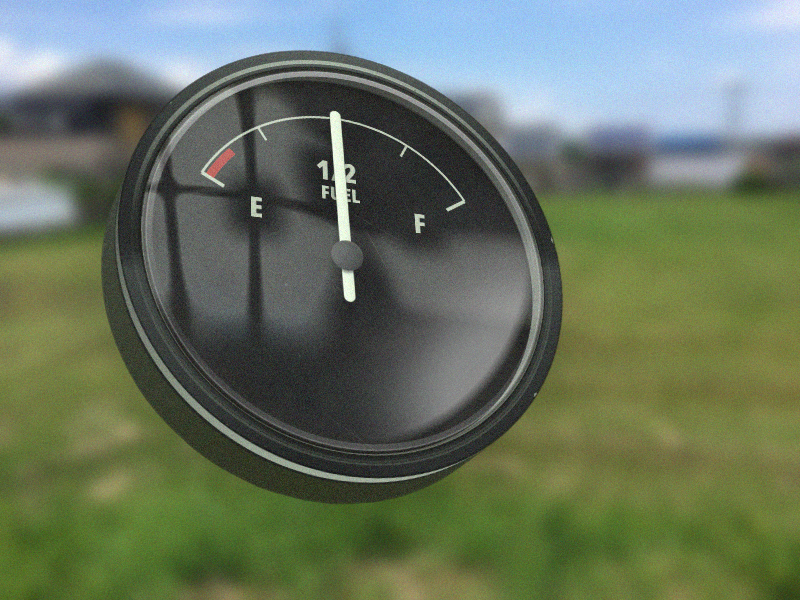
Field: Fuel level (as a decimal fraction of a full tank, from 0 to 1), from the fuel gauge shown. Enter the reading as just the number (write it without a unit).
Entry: 0.5
